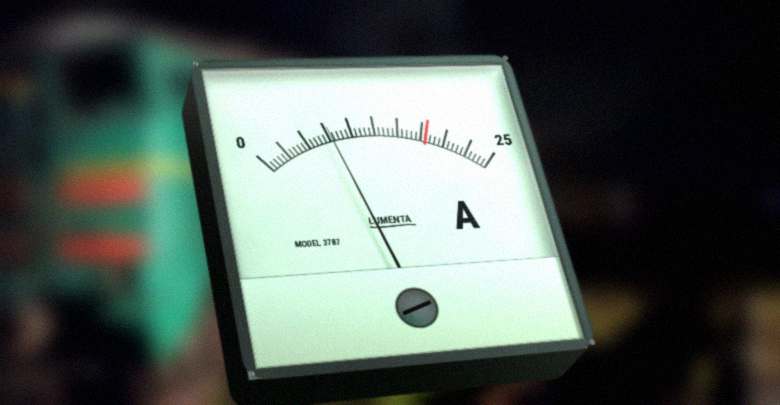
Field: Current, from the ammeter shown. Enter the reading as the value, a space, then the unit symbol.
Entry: 7.5 A
